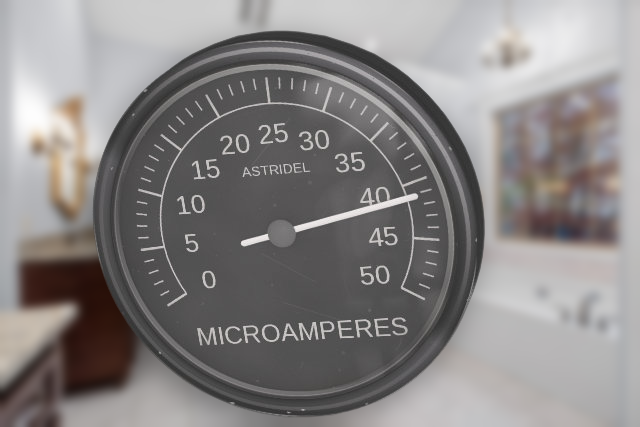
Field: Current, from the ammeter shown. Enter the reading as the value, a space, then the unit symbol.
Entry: 41 µA
